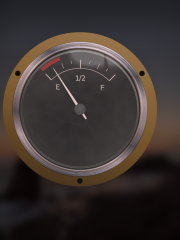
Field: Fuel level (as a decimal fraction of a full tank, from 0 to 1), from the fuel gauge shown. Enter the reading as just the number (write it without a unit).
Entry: 0.125
